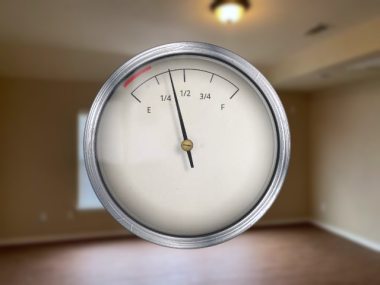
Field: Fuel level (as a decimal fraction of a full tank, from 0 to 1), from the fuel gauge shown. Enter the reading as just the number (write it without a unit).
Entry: 0.375
